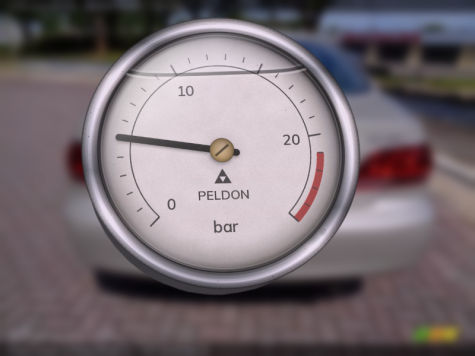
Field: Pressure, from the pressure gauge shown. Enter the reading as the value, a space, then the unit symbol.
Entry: 5 bar
